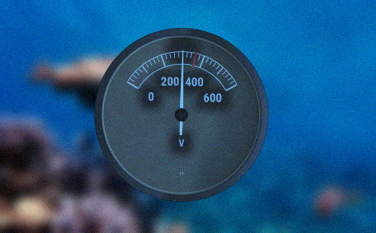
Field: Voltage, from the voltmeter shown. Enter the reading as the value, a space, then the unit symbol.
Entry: 300 V
